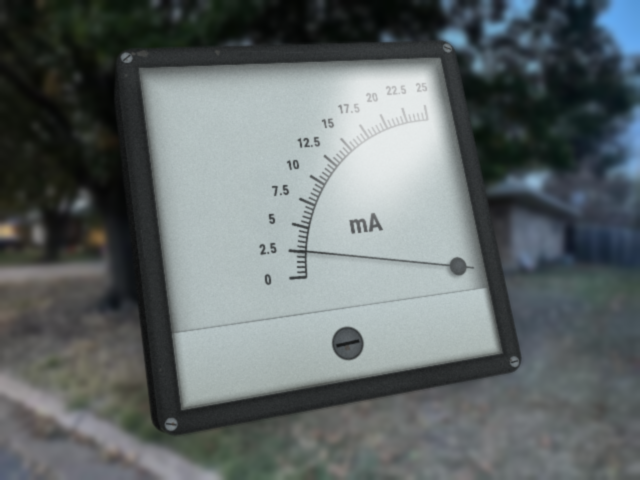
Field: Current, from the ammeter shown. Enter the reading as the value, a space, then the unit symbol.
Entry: 2.5 mA
